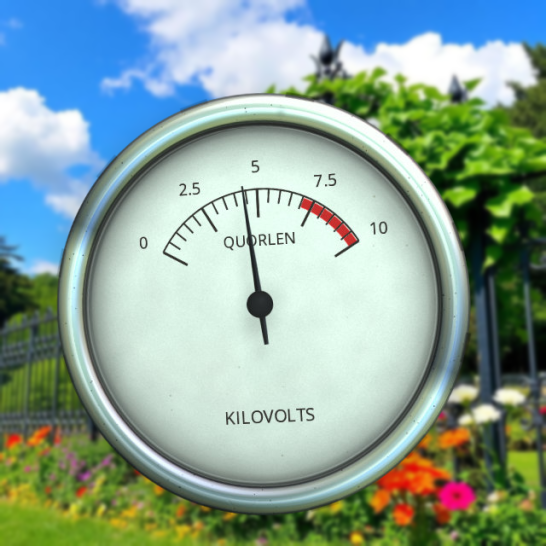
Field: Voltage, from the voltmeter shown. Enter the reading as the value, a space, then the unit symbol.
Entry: 4.5 kV
